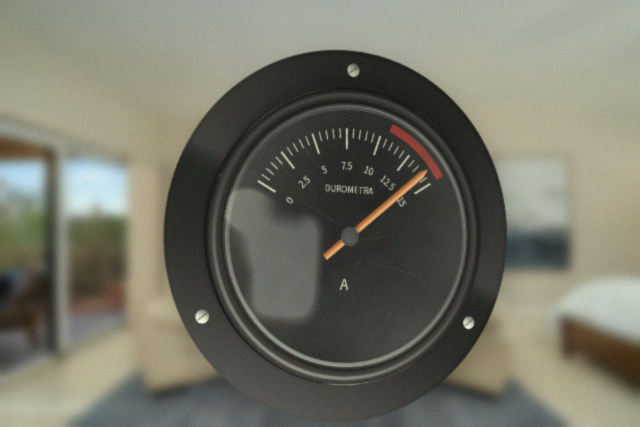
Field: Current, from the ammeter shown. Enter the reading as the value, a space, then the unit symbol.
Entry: 14 A
